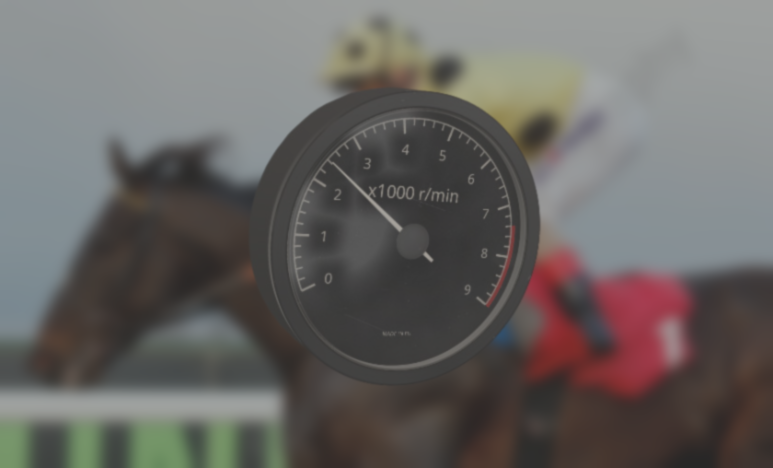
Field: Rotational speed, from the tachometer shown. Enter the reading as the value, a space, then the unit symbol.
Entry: 2400 rpm
